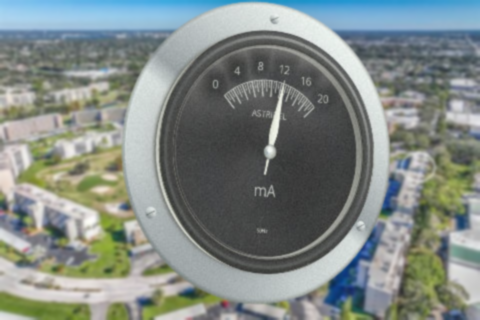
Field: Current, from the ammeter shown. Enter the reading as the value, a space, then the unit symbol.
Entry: 12 mA
